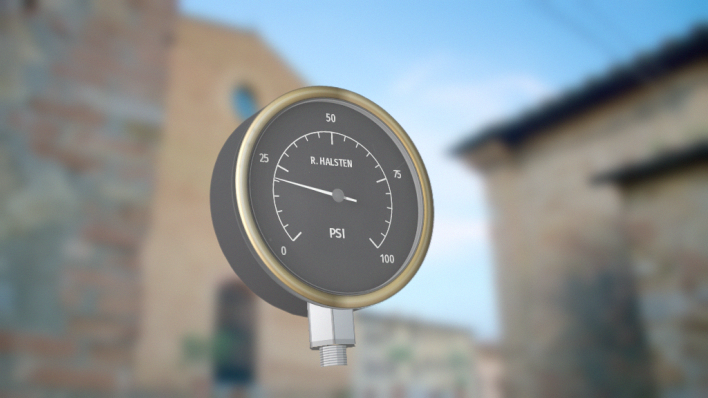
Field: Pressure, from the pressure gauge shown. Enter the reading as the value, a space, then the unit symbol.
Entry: 20 psi
